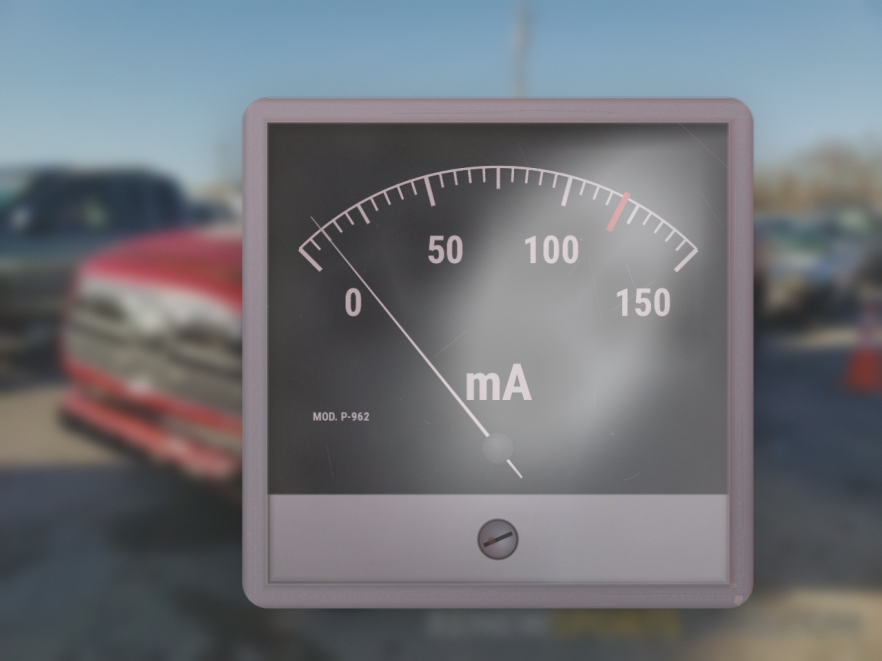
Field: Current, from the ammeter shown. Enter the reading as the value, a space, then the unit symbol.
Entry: 10 mA
